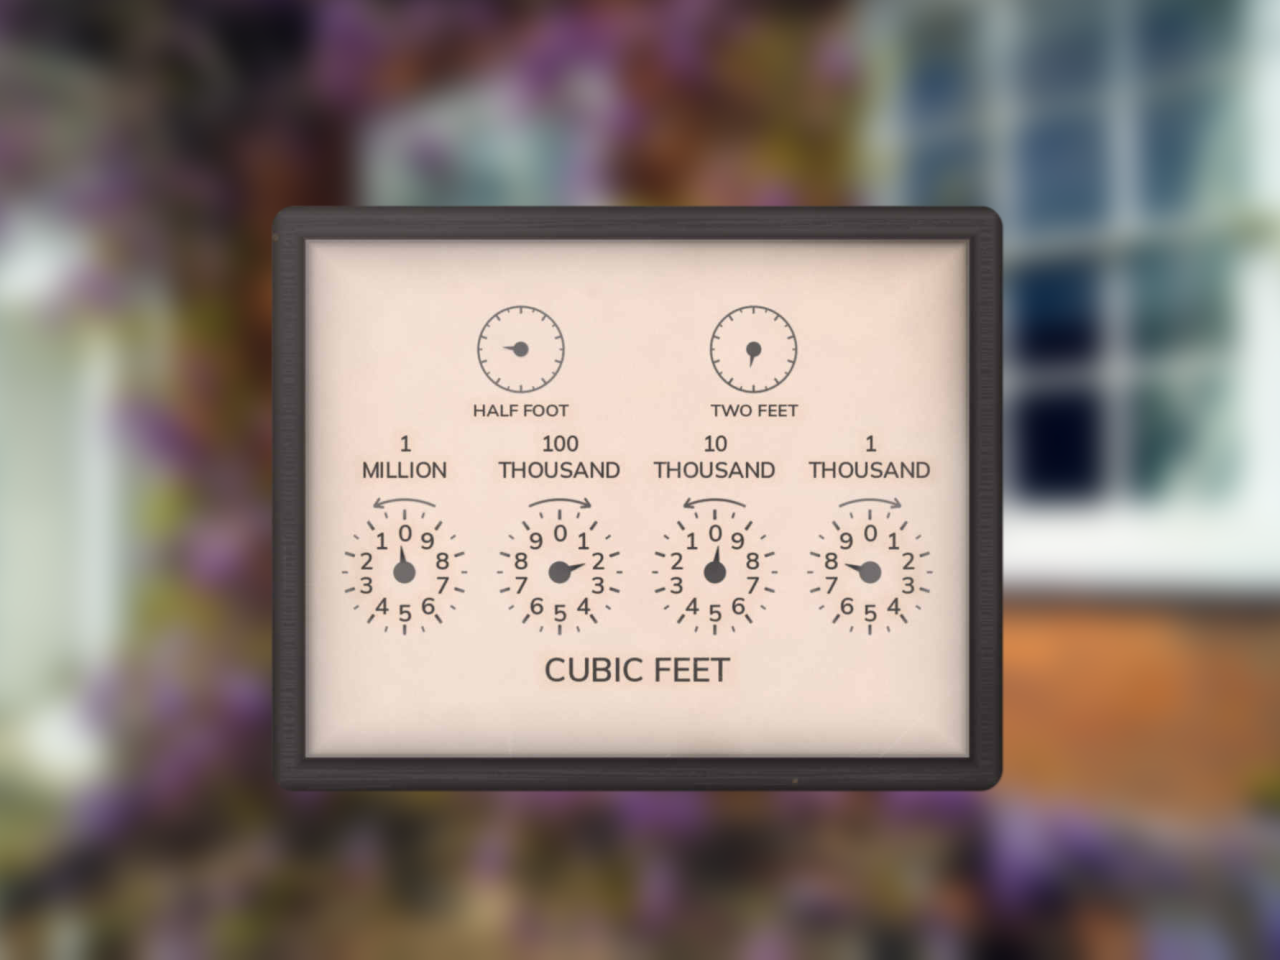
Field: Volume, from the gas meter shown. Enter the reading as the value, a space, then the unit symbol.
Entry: 19800 ft³
